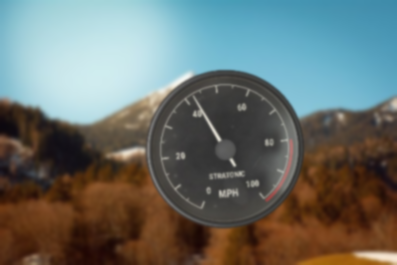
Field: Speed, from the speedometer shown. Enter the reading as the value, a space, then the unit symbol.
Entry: 42.5 mph
